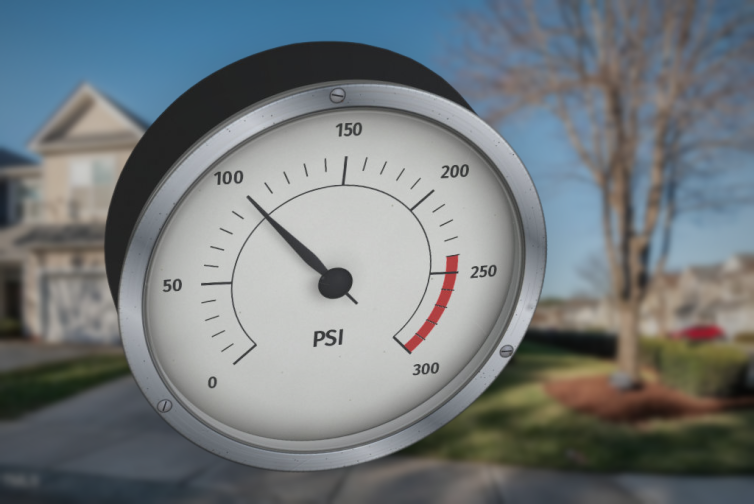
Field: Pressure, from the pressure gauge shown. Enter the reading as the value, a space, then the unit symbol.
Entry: 100 psi
